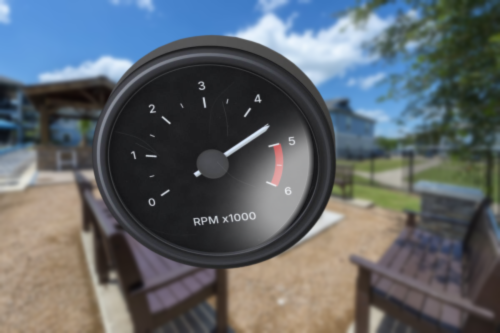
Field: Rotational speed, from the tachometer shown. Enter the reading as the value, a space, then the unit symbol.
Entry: 4500 rpm
